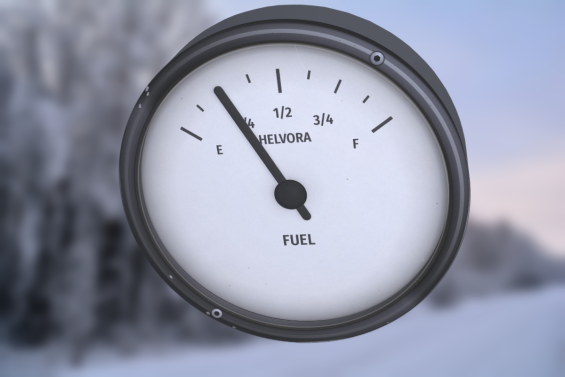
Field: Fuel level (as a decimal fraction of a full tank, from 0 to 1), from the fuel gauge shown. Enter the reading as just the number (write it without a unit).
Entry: 0.25
